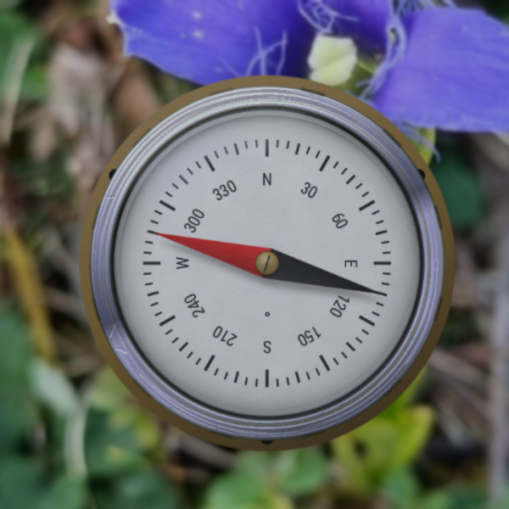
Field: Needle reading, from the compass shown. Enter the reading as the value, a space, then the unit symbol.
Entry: 285 °
